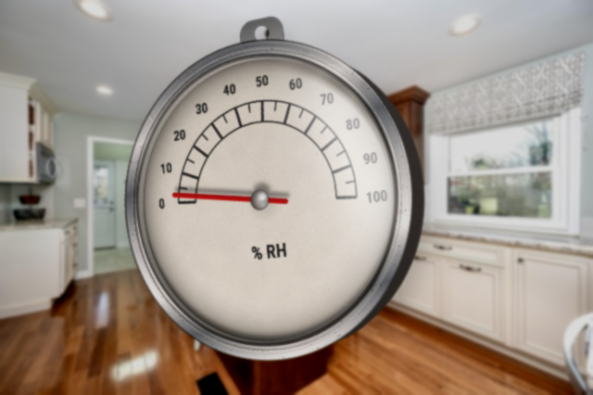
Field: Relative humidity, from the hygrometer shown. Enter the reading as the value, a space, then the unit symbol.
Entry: 2.5 %
